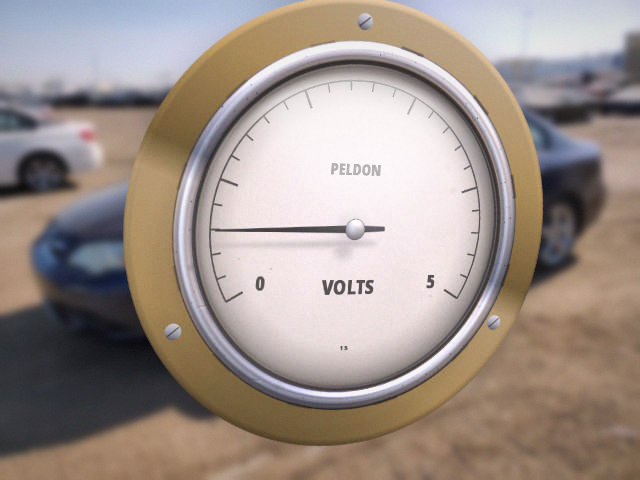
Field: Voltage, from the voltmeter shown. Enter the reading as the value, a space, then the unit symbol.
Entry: 0.6 V
